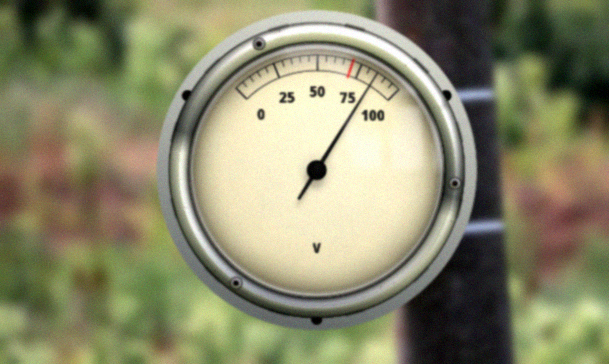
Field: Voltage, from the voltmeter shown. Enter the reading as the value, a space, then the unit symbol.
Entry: 85 V
